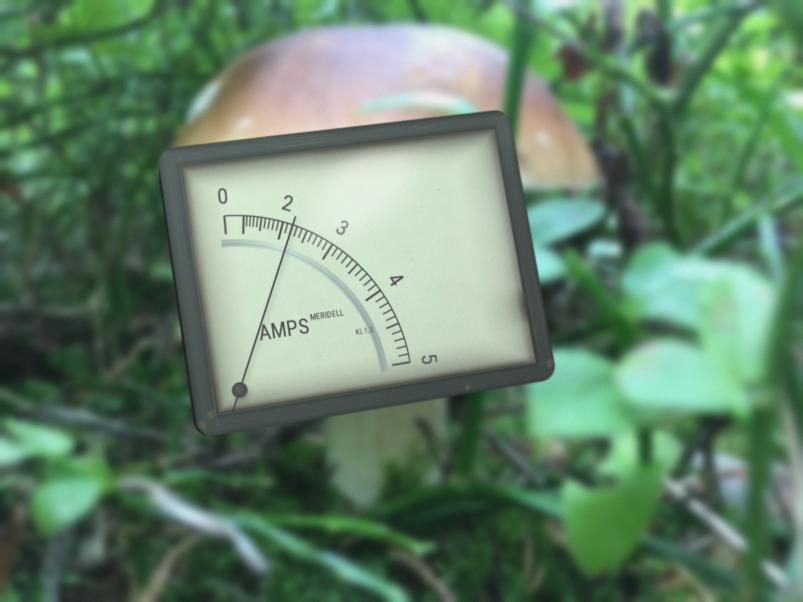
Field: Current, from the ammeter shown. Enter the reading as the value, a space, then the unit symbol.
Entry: 2.2 A
